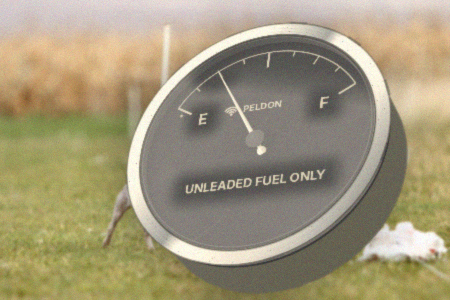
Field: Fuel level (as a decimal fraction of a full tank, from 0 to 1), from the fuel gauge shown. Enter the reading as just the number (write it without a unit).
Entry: 0.25
